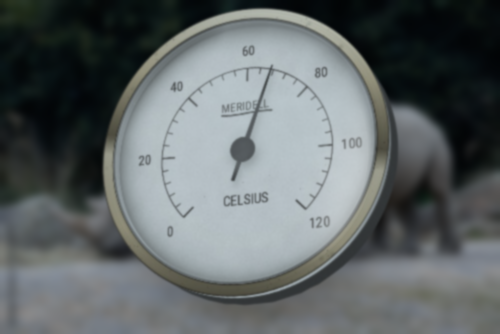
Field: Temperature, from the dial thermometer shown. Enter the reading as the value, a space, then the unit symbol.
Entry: 68 °C
